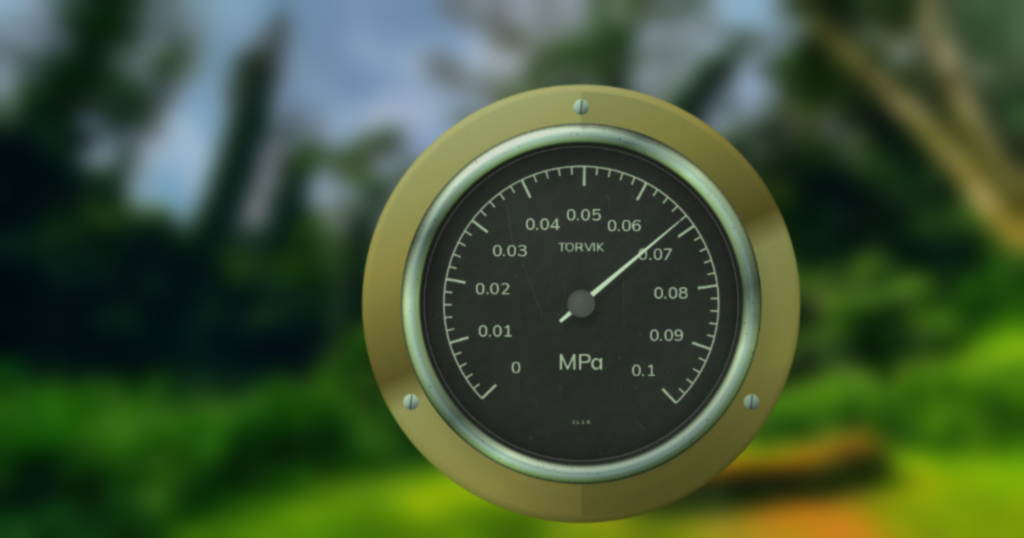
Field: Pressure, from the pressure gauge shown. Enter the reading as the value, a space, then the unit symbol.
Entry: 0.068 MPa
